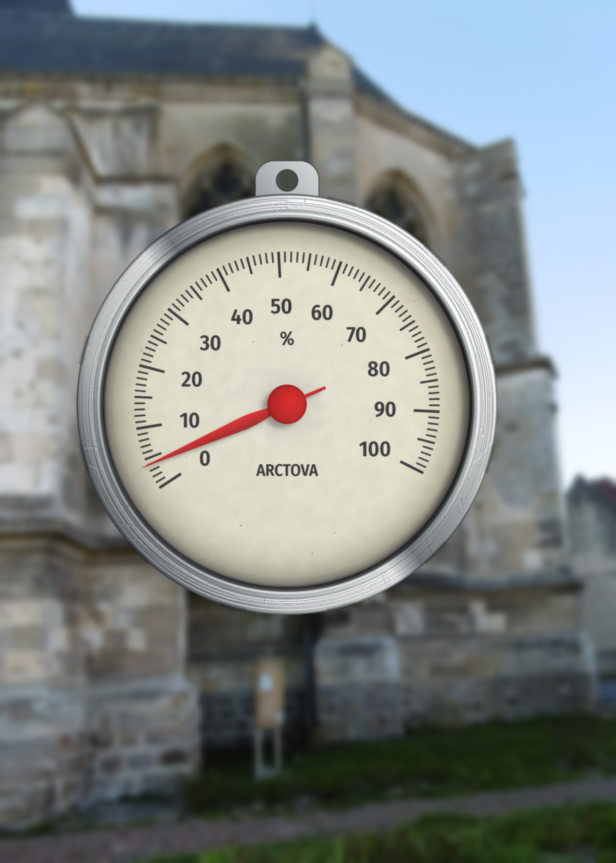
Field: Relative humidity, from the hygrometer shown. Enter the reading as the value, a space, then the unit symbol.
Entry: 4 %
